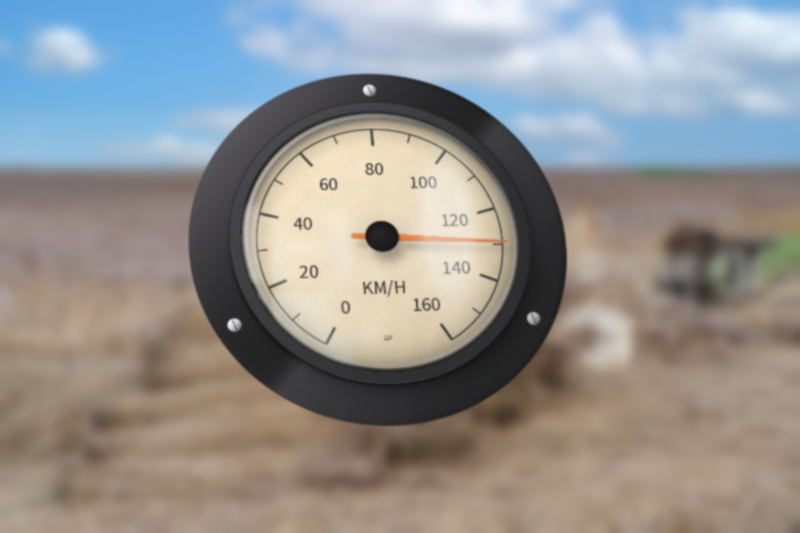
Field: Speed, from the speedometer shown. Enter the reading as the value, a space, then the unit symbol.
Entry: 130 km/h
